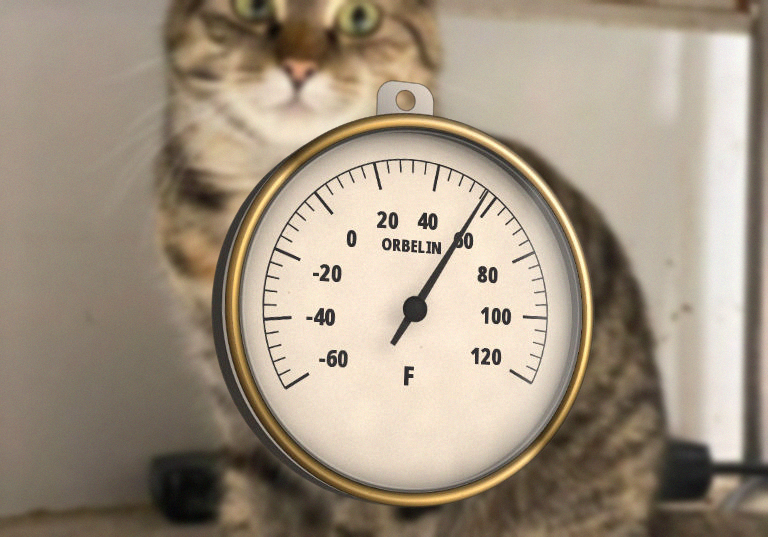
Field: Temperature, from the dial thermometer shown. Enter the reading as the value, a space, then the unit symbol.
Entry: 56 °F
